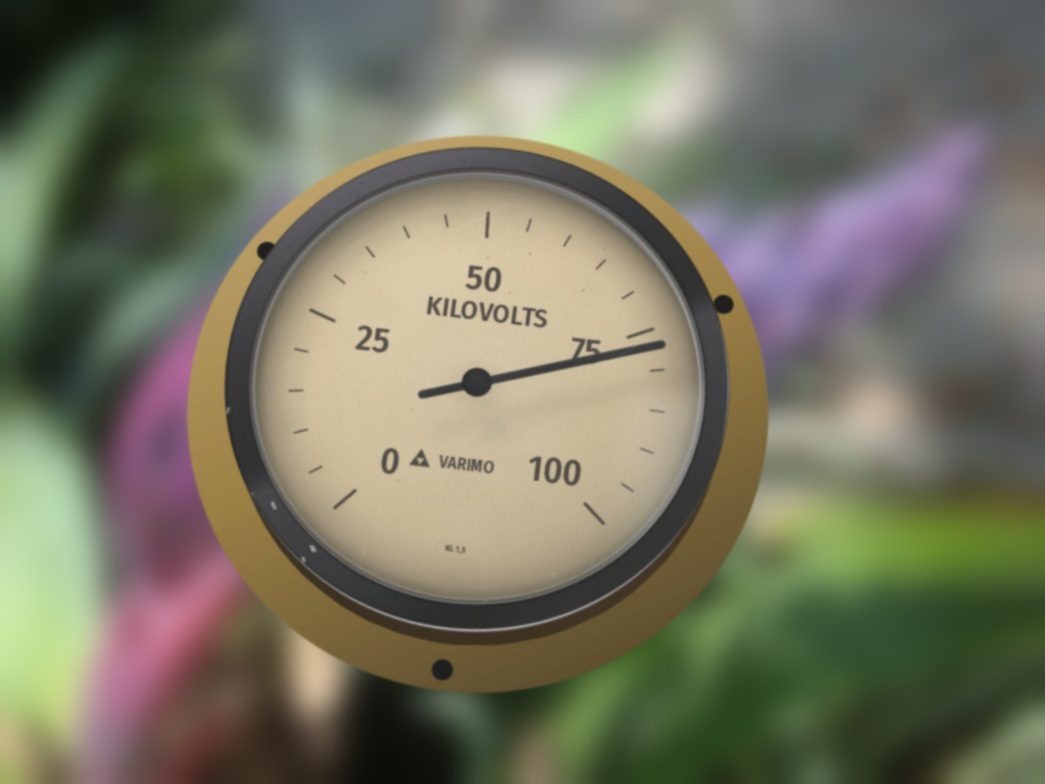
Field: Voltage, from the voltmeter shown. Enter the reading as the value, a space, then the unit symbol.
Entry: 77.5 kV
